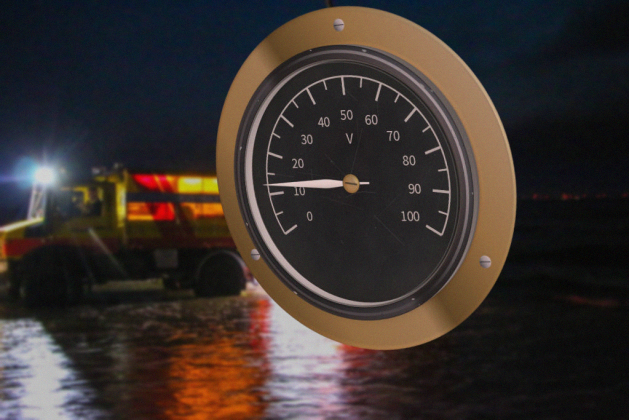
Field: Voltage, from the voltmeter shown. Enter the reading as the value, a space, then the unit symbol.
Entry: 12.5 V
